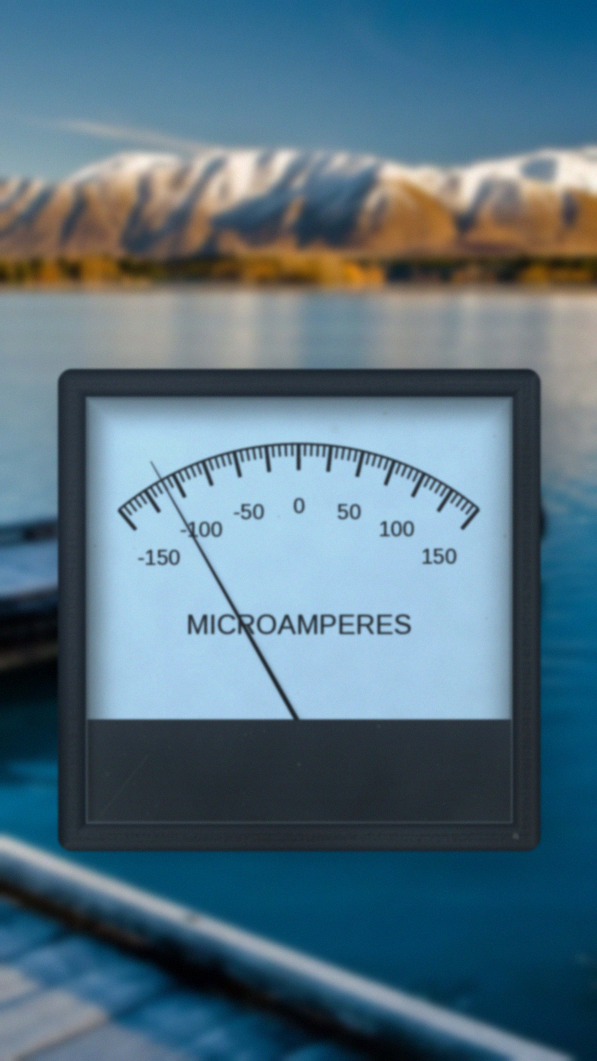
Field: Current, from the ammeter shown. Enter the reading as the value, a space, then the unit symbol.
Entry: -110 µA
